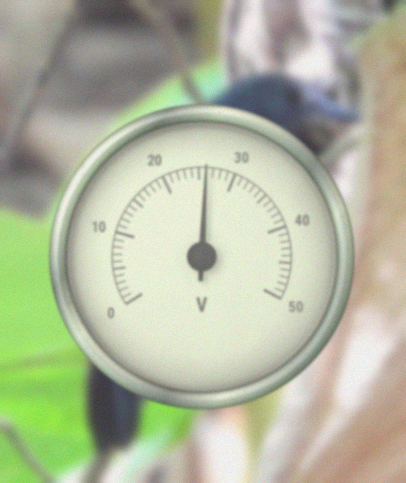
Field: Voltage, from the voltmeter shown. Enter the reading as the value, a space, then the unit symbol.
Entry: 26 V
